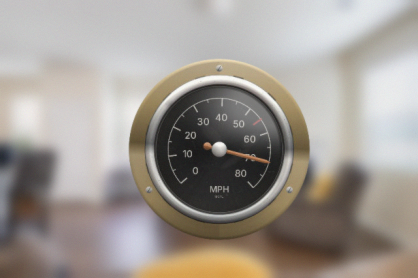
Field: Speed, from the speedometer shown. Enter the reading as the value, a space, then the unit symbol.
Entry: 70 mph
